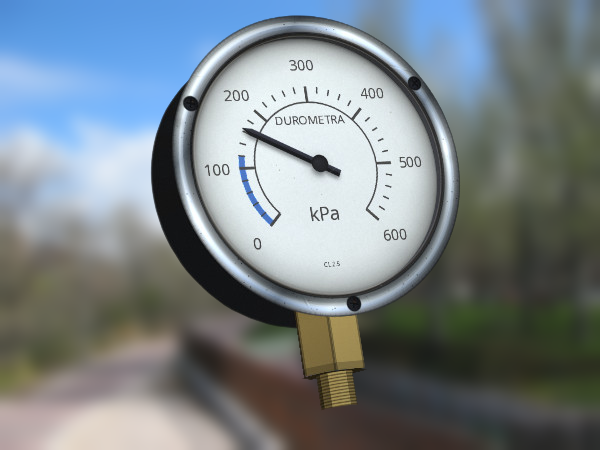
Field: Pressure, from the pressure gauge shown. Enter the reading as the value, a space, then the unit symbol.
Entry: 160 kPa
